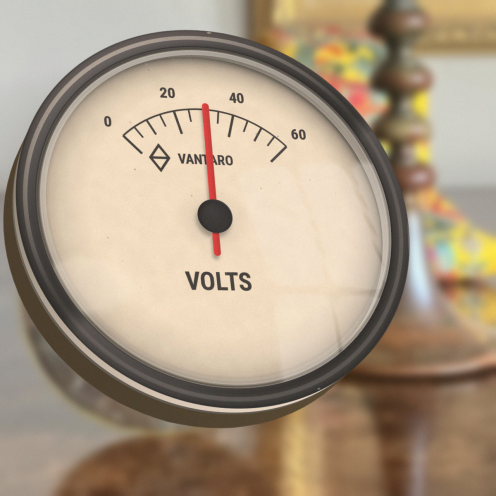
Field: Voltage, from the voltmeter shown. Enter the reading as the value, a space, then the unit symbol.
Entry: 30 V
